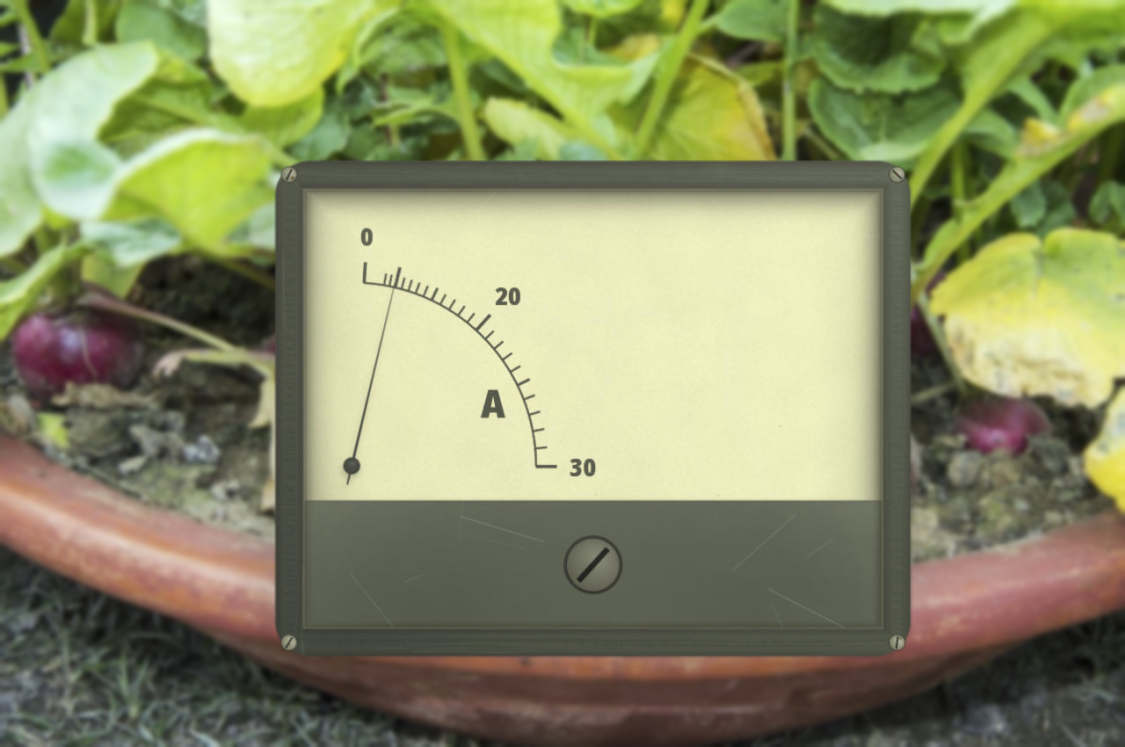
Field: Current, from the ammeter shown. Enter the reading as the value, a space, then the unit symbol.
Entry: 10 A
